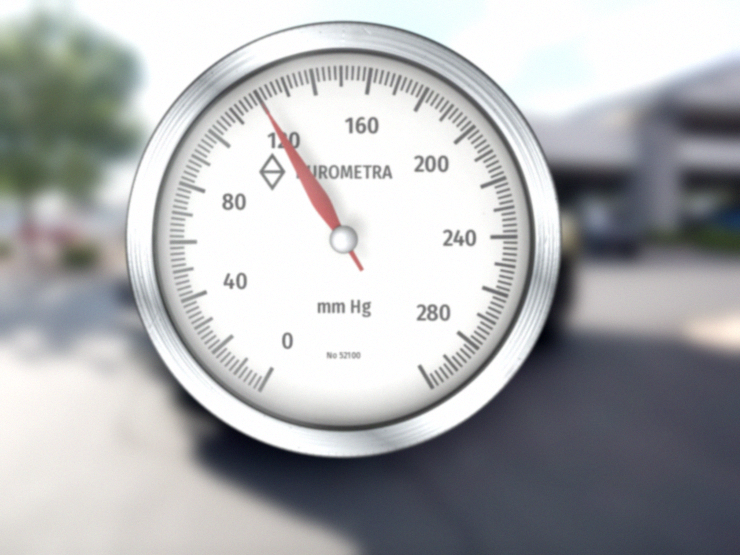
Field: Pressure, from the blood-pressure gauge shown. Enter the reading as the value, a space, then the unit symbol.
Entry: 120 mmHg
